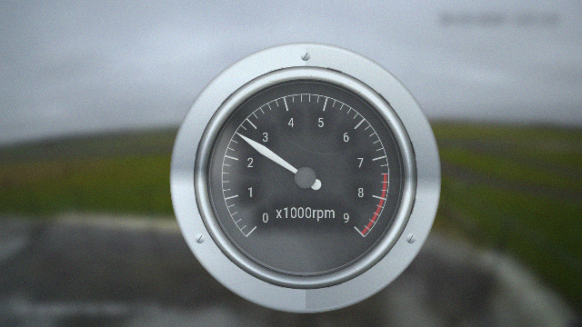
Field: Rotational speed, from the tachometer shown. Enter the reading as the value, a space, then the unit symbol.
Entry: 2600 rpm
